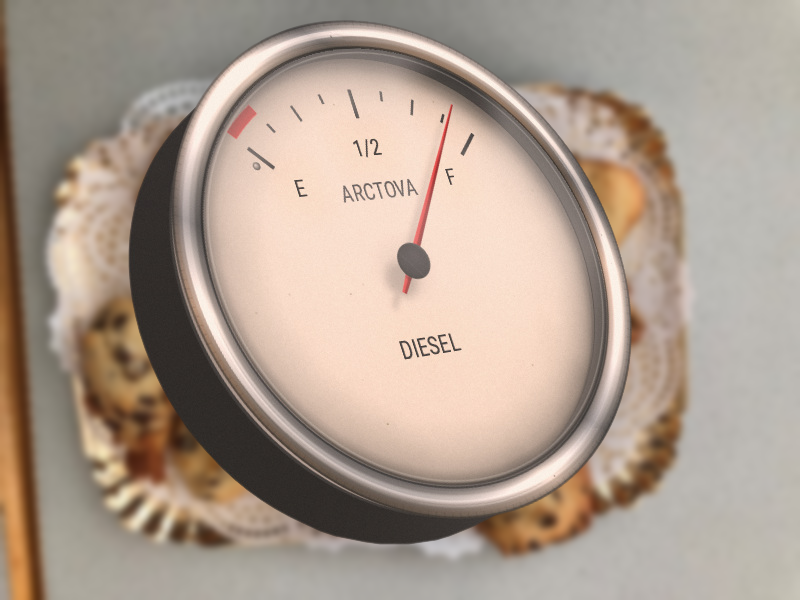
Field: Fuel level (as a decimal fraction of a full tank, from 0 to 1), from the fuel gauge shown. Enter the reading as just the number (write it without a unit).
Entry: 0.875
